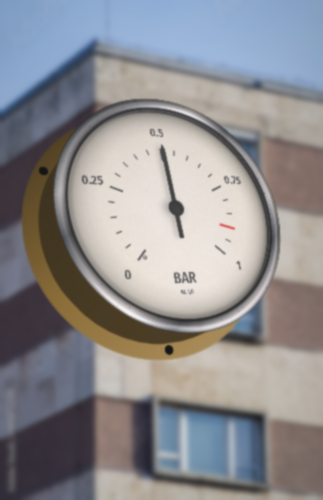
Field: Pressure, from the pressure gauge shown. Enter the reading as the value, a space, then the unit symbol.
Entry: 0.5 bar
